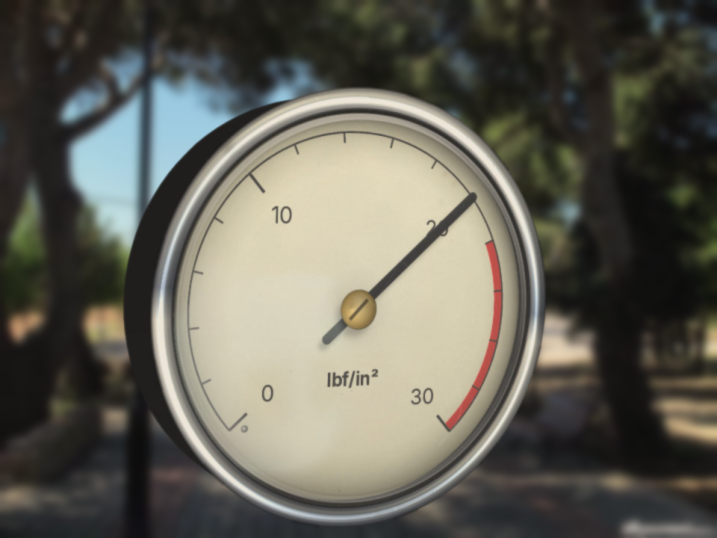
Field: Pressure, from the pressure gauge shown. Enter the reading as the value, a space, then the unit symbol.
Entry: 20 psi
